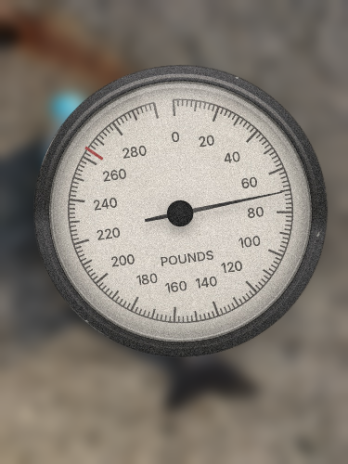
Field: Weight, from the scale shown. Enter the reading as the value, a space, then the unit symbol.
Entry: 70 lb
